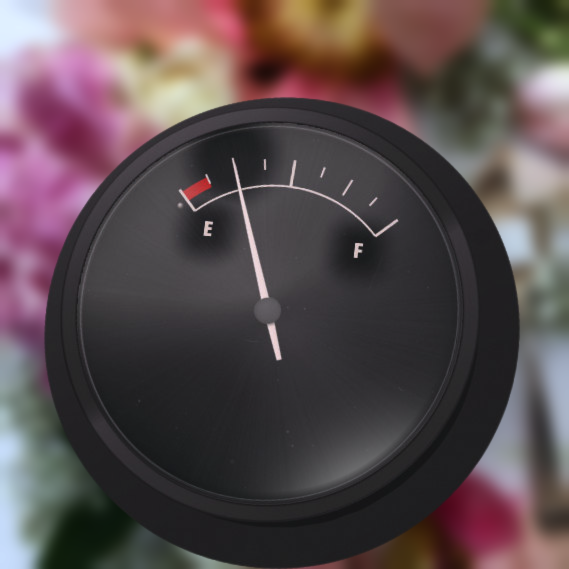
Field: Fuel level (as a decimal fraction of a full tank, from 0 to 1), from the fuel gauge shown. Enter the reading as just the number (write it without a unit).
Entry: 0.25
